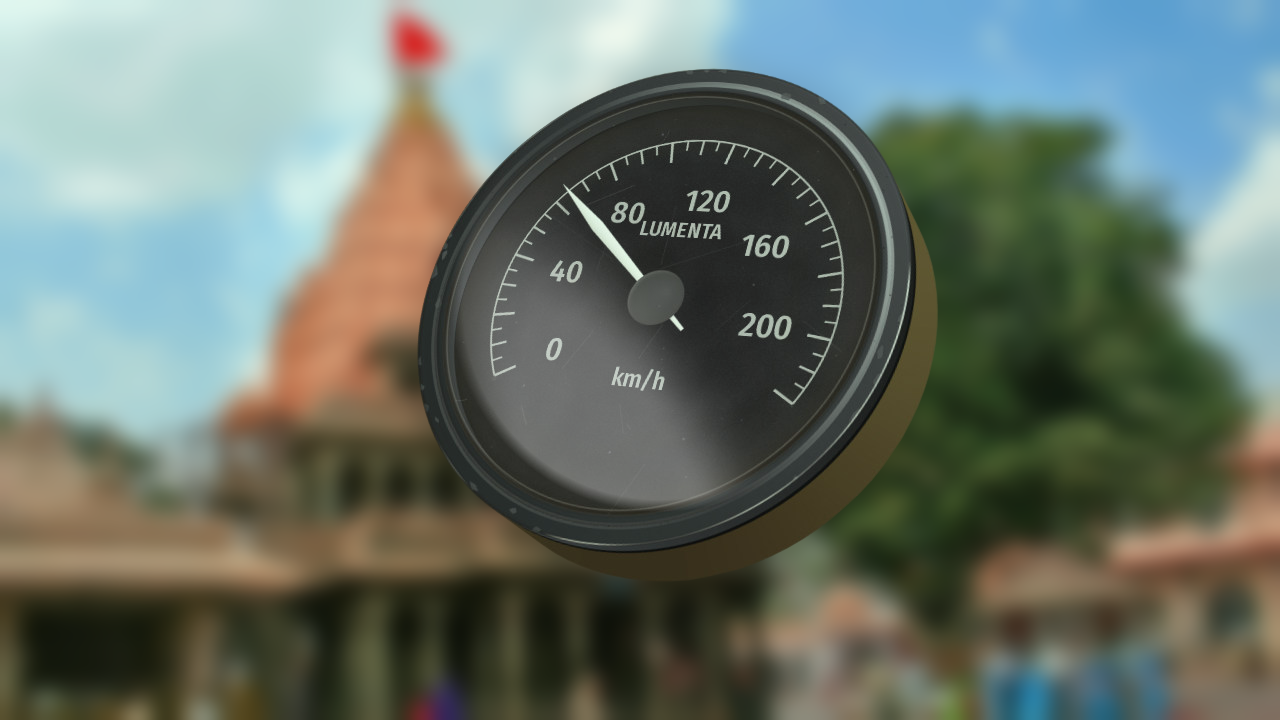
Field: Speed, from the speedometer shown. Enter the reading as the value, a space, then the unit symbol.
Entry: 65 km/h
